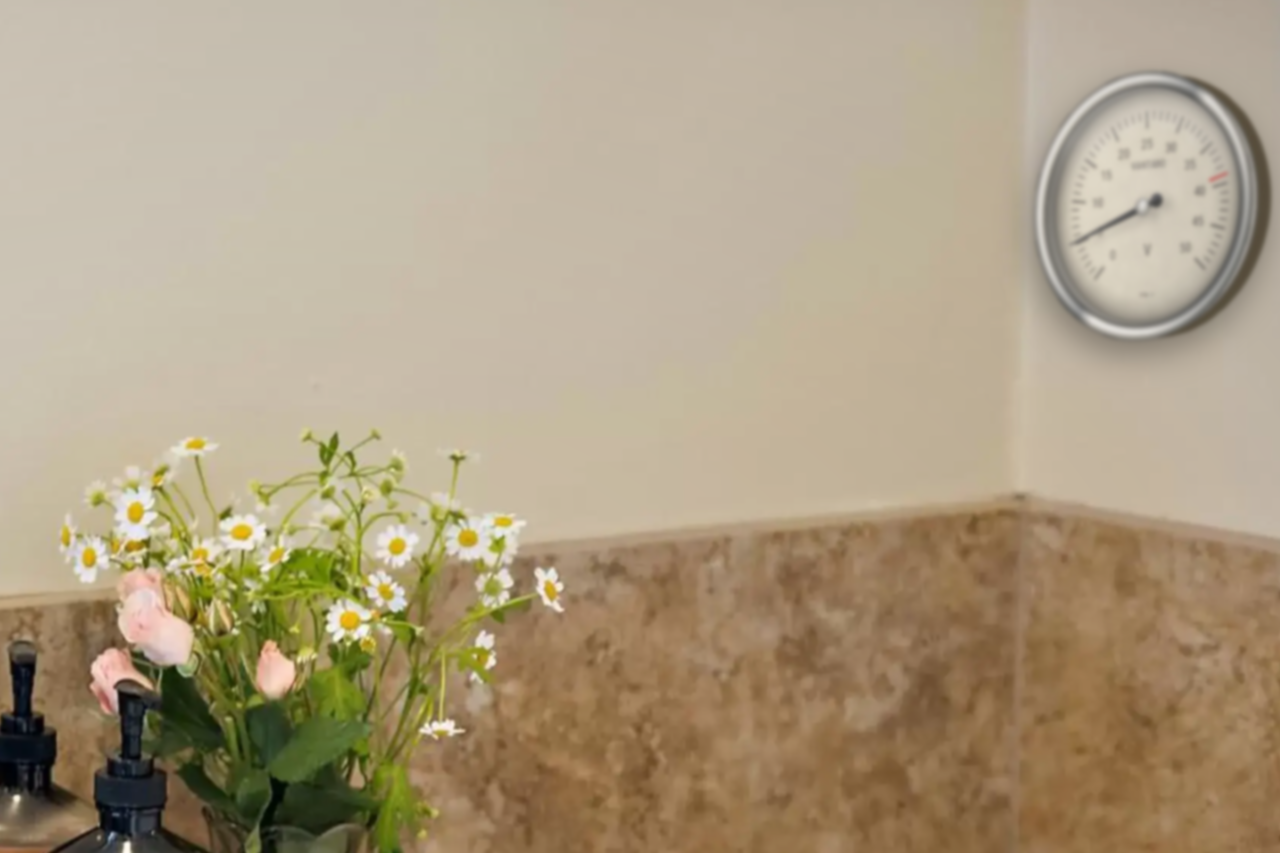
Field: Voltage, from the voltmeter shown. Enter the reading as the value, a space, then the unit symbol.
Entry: 5 V
